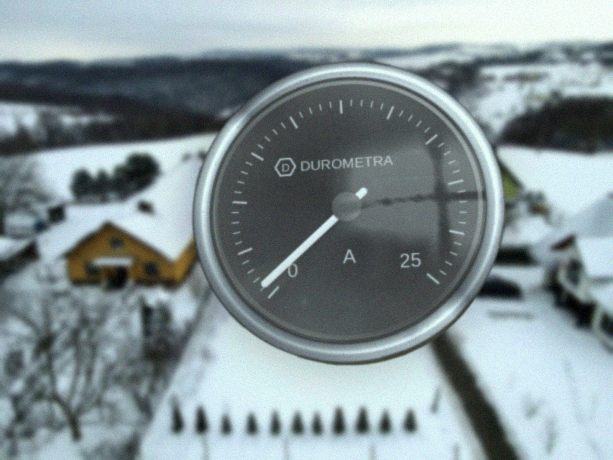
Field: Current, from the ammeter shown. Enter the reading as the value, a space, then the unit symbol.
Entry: 0.5 A
